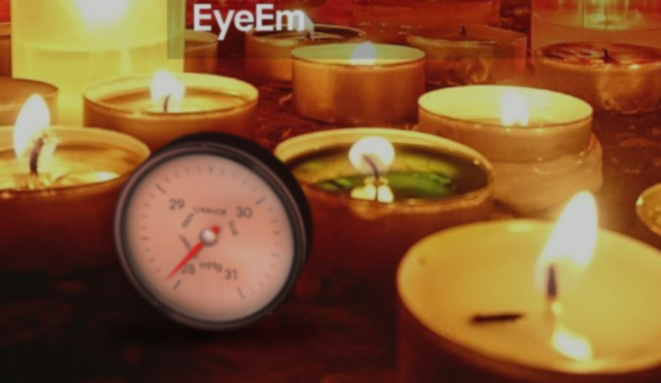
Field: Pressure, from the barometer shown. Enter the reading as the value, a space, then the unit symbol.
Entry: 28.1 inHg
